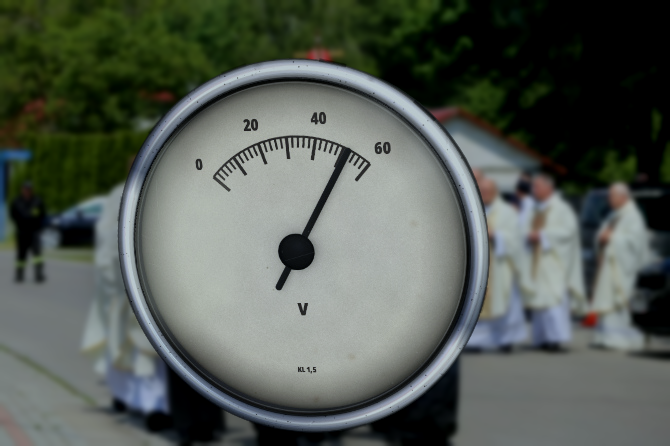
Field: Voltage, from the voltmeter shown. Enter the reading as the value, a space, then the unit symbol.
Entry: 52 V
